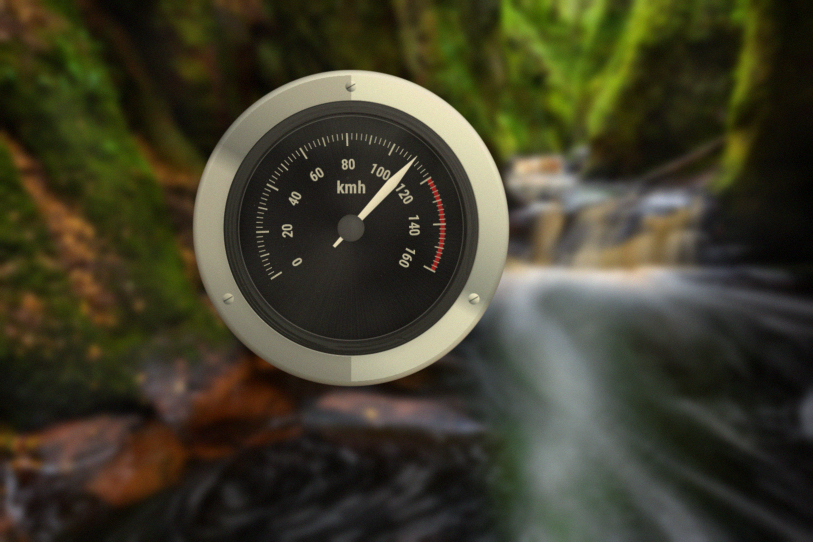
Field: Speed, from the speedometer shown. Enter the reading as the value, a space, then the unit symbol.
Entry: 110 km/h
